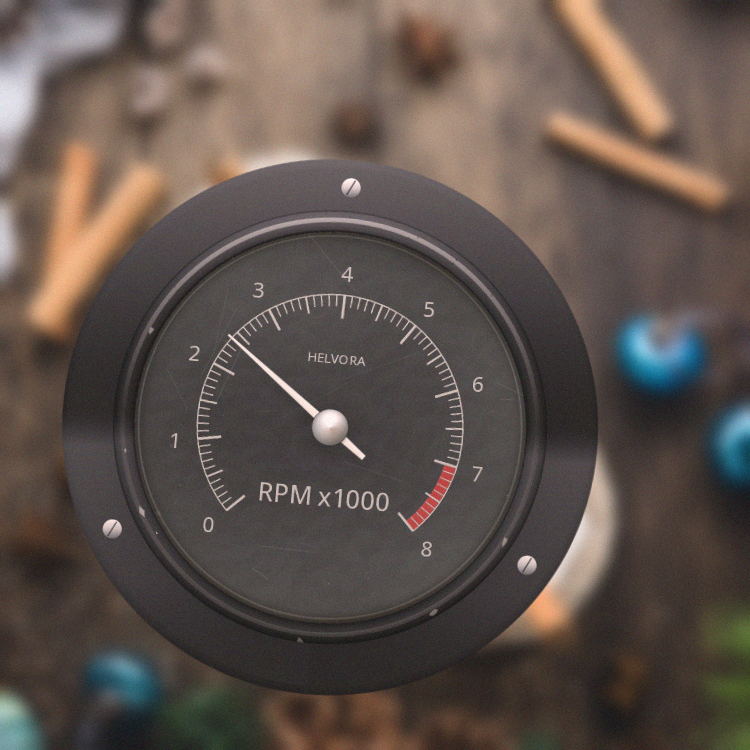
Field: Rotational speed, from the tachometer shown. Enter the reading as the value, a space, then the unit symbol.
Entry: 2400 rpm
